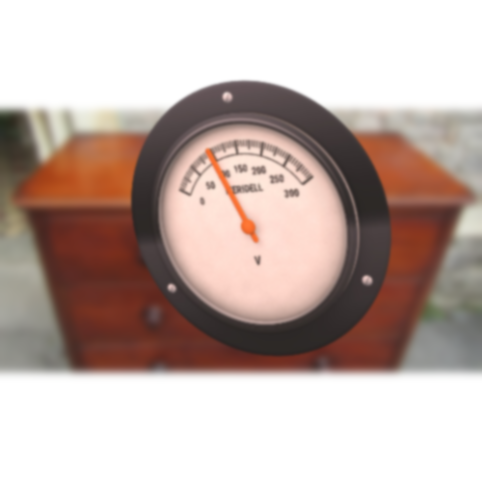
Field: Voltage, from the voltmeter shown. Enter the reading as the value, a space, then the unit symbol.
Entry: 100 V
